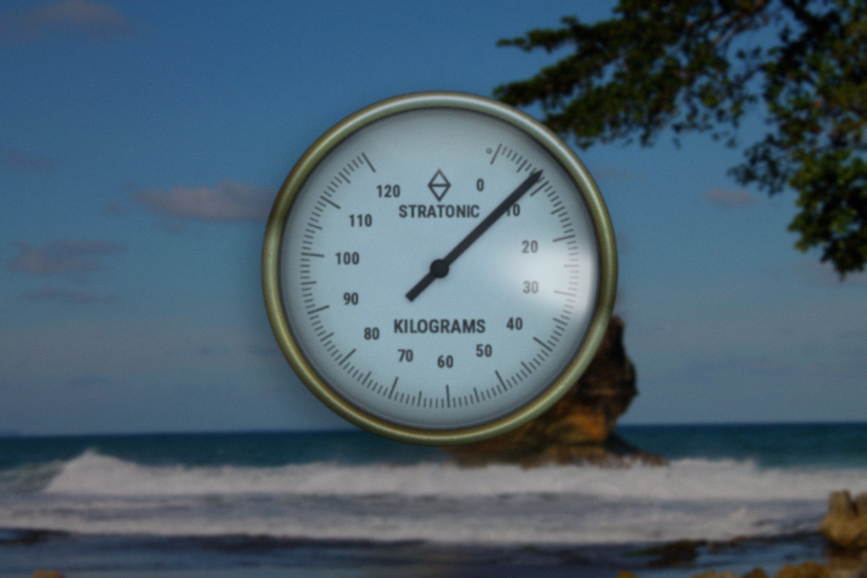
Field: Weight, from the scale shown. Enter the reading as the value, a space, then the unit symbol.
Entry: 8 kg
